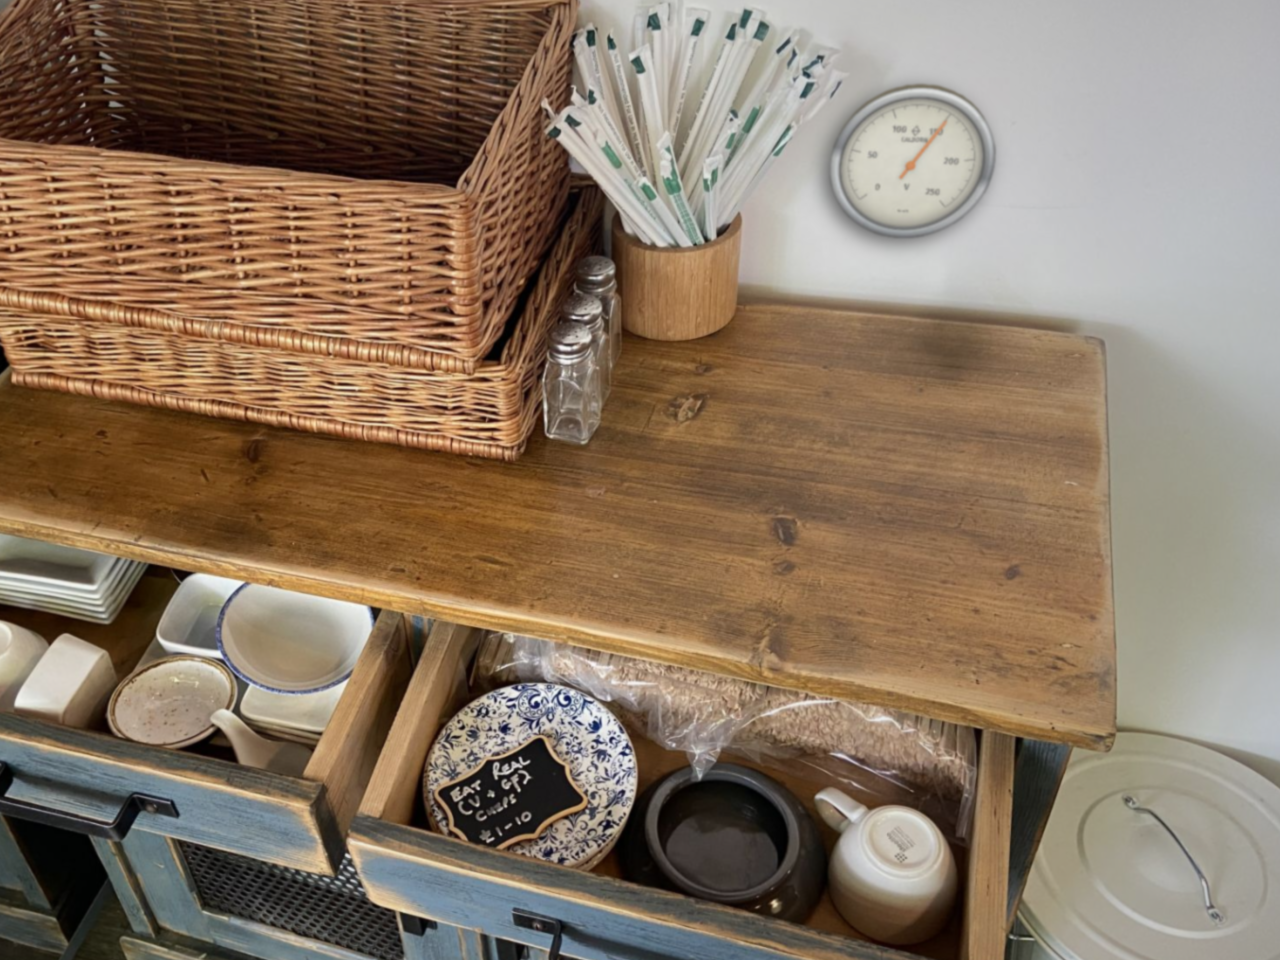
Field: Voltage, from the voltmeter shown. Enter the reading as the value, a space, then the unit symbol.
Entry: 150 V
